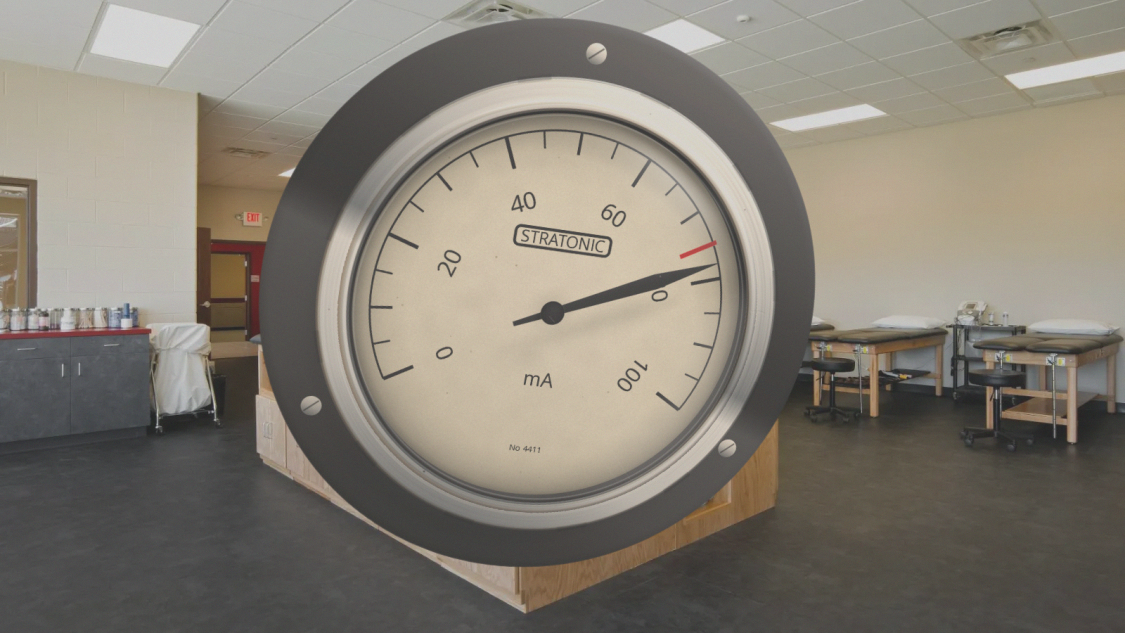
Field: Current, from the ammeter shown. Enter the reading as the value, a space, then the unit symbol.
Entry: 77.5 mA
